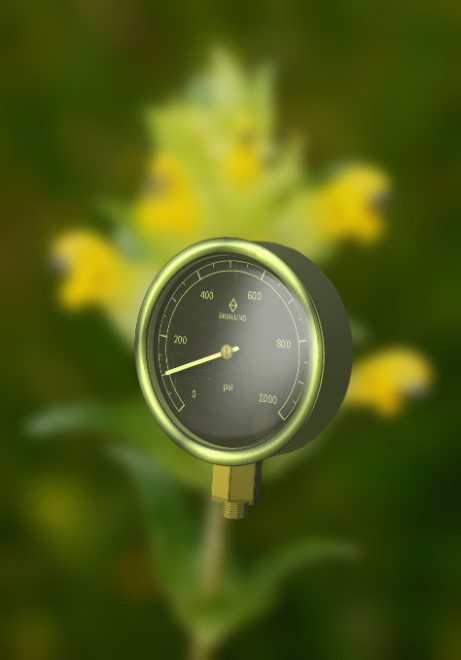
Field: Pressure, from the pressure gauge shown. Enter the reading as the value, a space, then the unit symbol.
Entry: 100 psi
